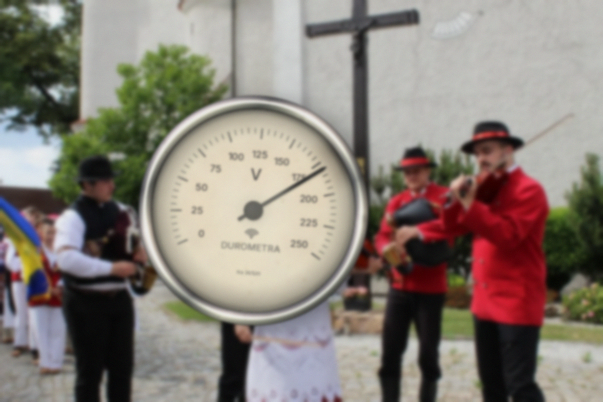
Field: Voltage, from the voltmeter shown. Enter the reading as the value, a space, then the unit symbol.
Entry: 180 V
